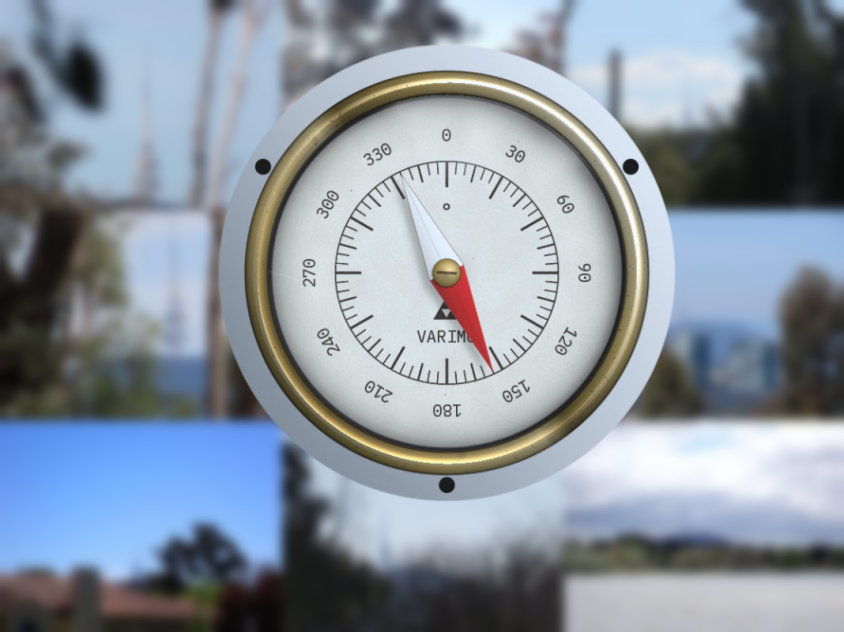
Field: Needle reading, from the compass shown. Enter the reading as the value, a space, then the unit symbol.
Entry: 155 °
